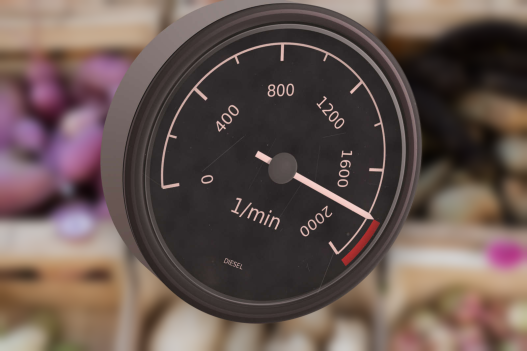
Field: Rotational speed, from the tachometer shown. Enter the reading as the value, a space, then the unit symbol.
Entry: 1800 rpm
